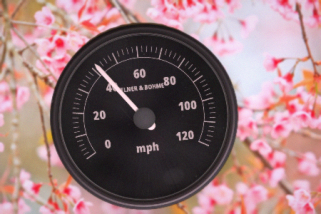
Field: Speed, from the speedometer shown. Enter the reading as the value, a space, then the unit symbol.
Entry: 42 mph
